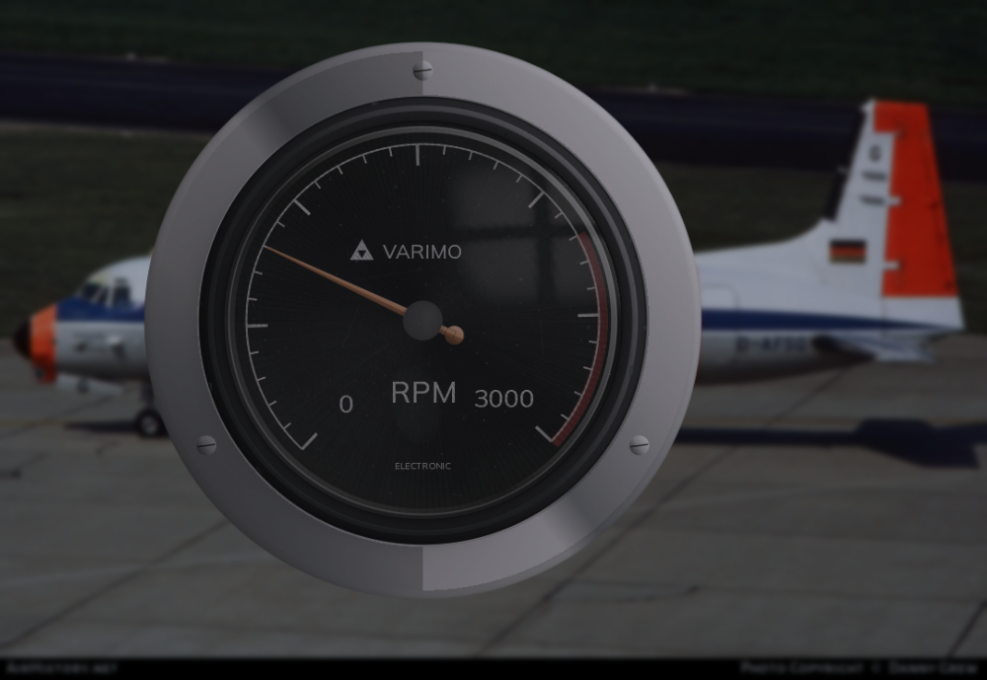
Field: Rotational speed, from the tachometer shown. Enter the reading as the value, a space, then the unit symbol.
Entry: 800 rpm
